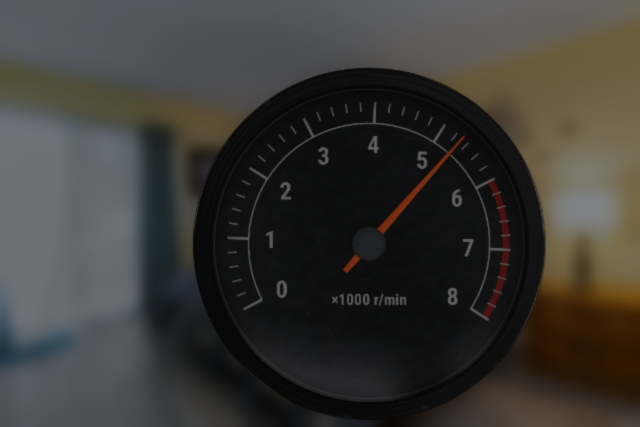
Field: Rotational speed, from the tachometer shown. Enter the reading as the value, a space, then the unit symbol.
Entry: 5300 rpm
